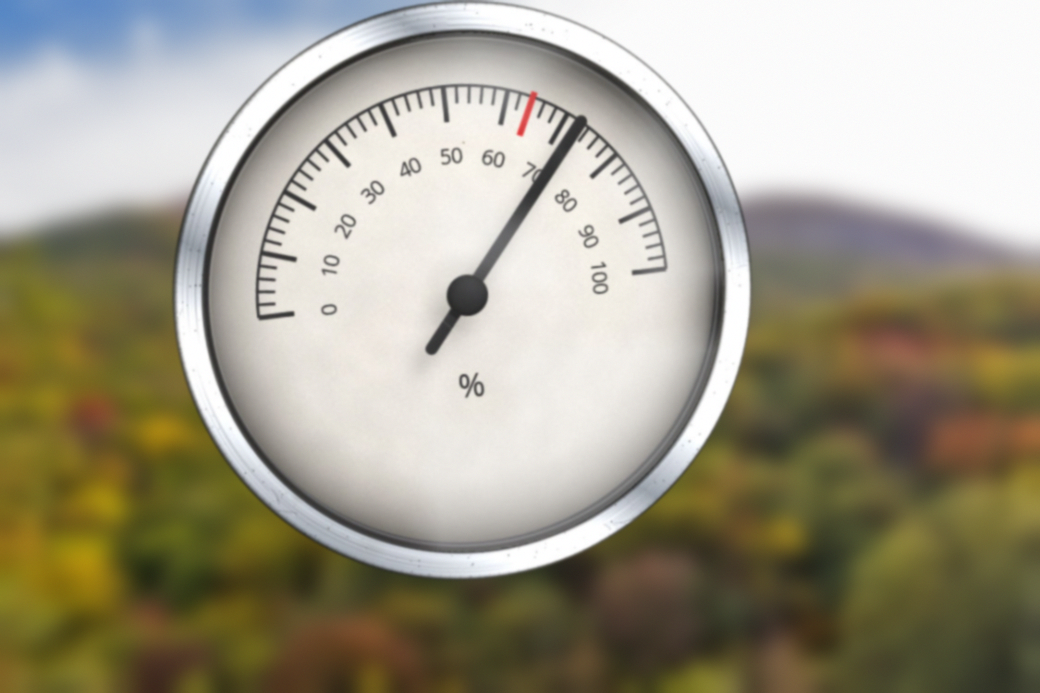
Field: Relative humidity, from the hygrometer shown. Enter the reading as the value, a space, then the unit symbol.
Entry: 72 %
